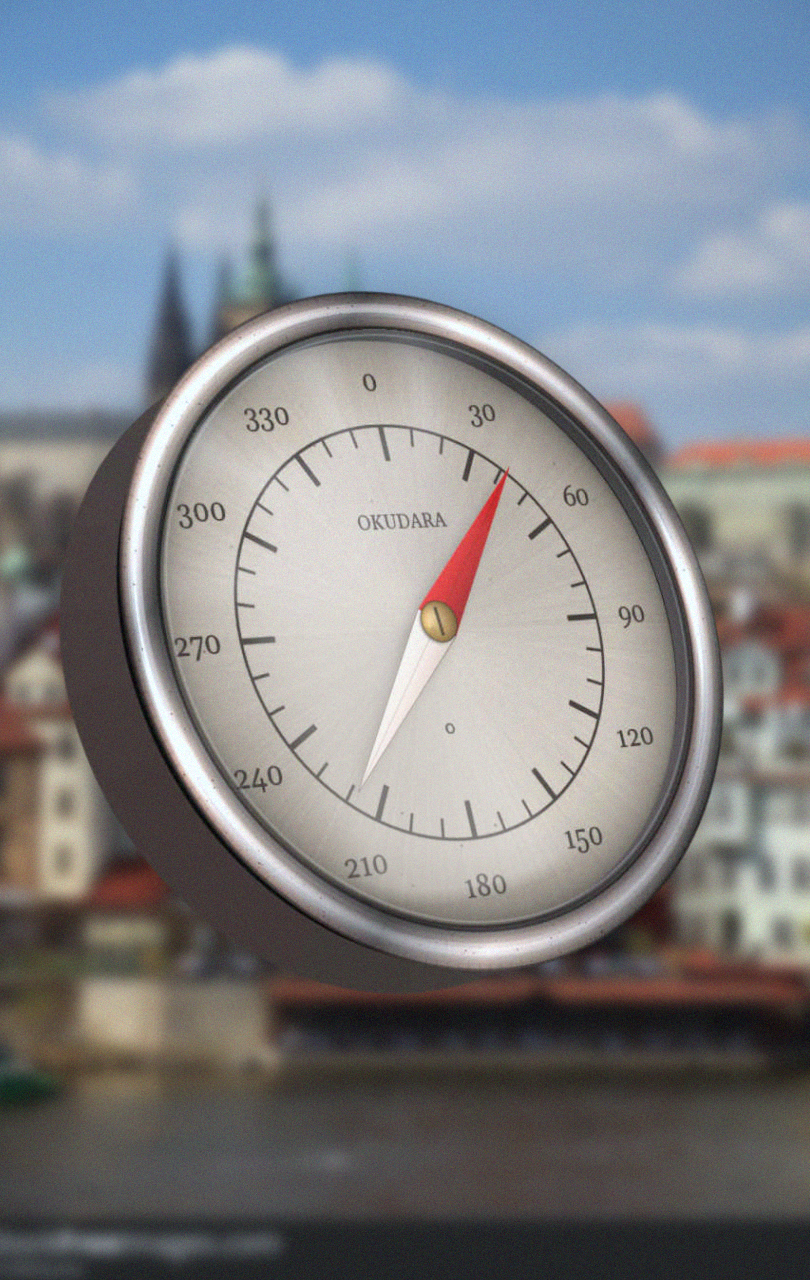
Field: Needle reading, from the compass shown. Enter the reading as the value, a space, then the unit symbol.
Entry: 40 °
